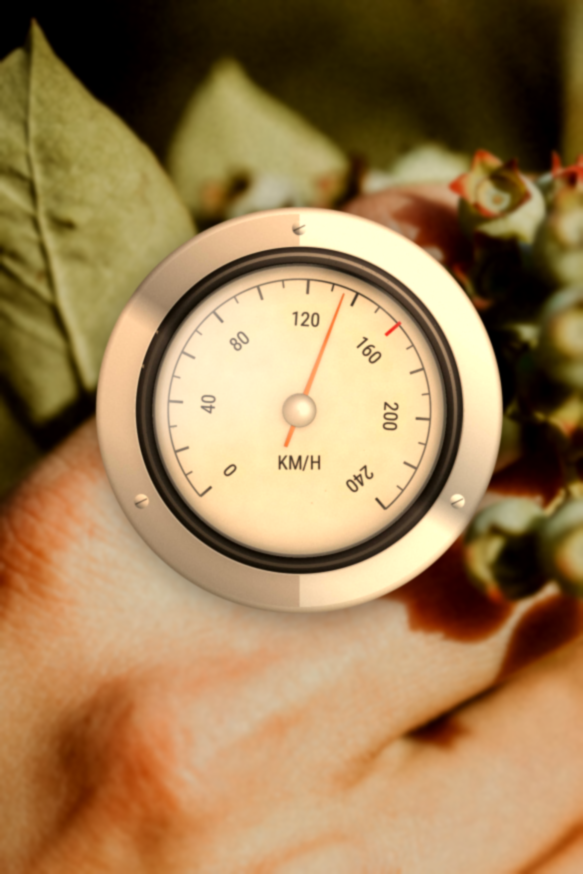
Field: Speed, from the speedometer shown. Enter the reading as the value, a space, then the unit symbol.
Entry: 135 km/h
